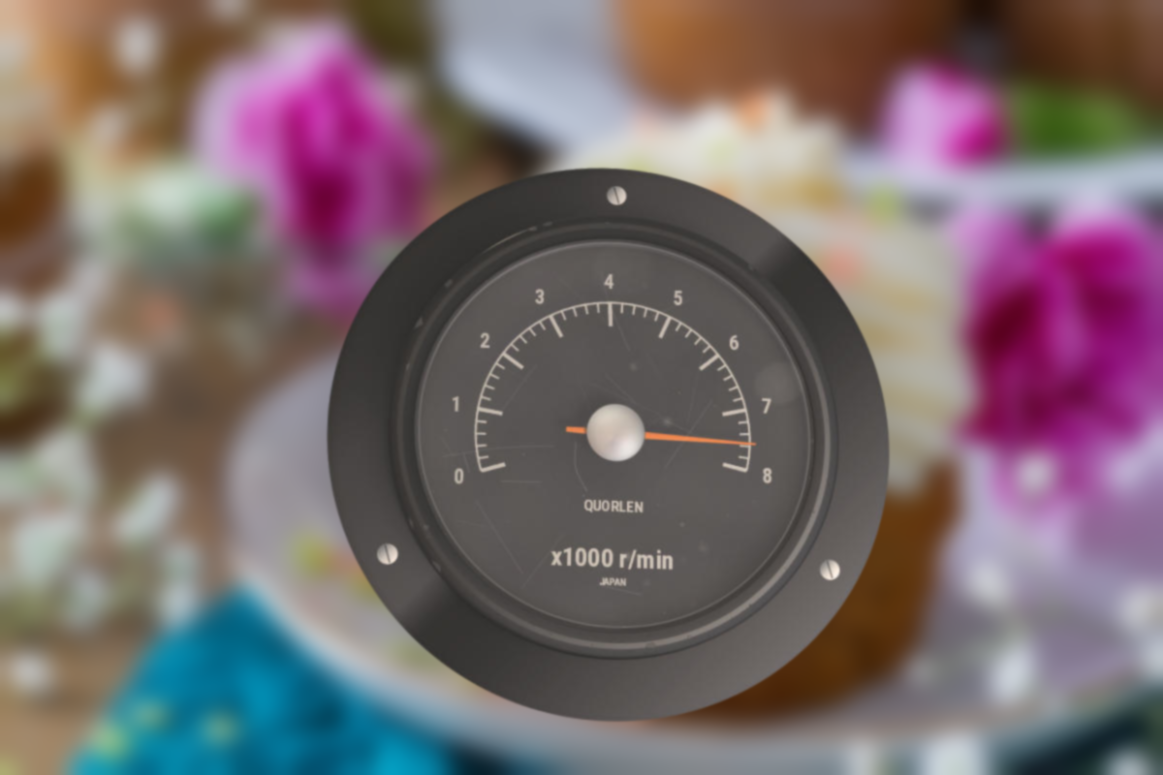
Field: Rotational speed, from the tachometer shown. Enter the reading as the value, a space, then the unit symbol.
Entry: 7600 rpm
